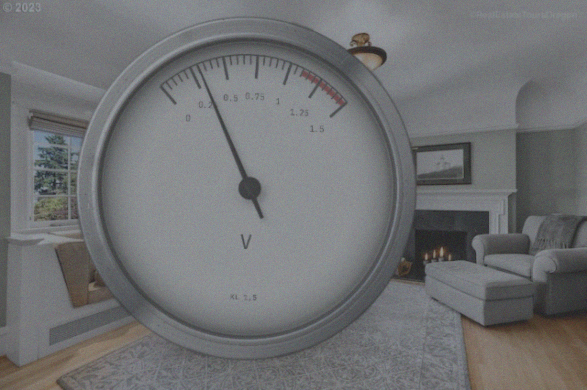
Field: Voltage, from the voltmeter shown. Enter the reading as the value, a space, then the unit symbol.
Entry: 0.3 V
